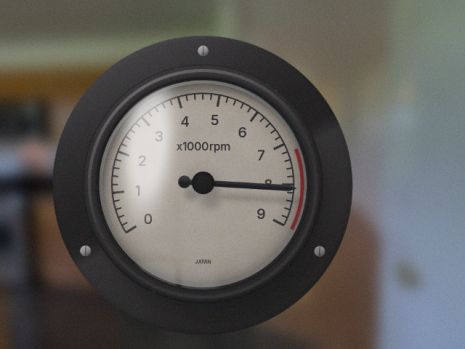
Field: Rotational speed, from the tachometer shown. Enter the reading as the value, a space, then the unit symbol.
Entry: 8100 rpm
